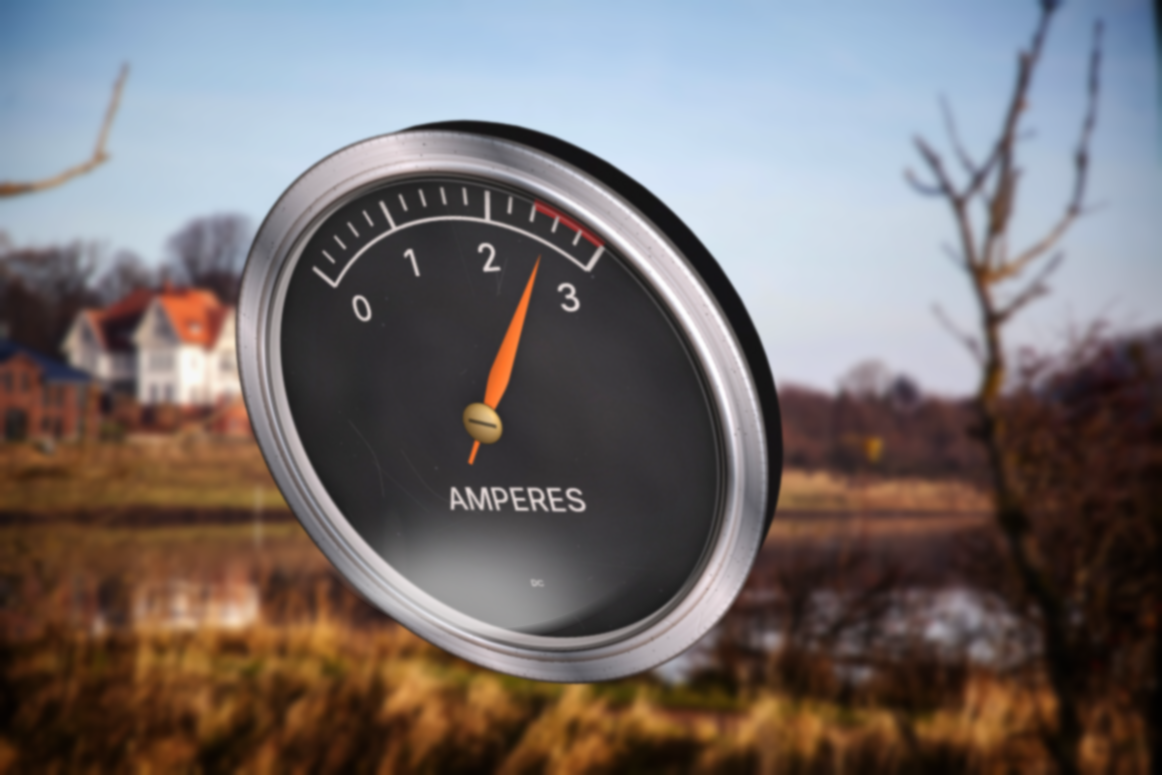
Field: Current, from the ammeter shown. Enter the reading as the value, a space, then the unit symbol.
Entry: 2.6 A
